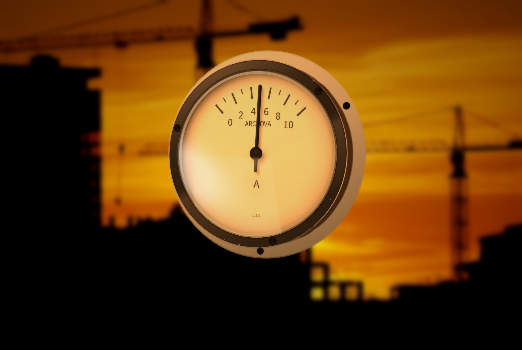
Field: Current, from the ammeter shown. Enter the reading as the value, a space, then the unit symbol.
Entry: 5 A
